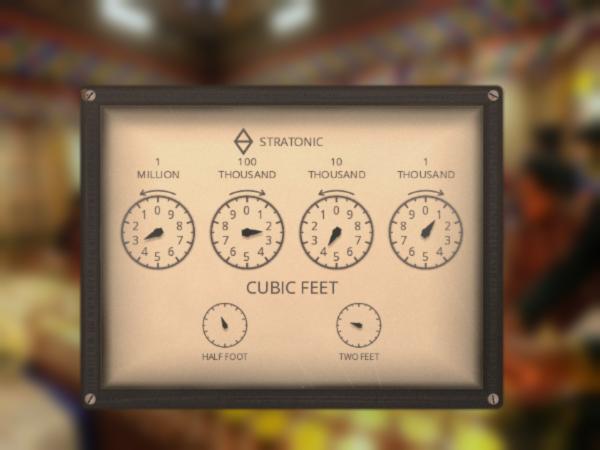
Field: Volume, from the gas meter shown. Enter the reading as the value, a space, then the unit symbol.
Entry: 324100 ft³
